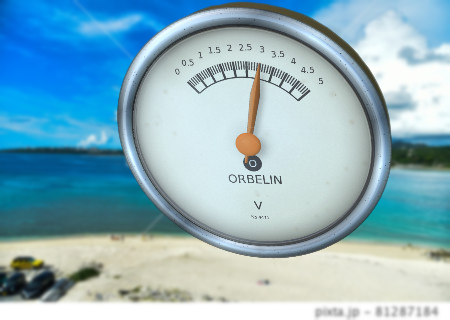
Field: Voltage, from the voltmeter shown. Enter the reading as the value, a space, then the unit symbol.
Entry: 3 V
